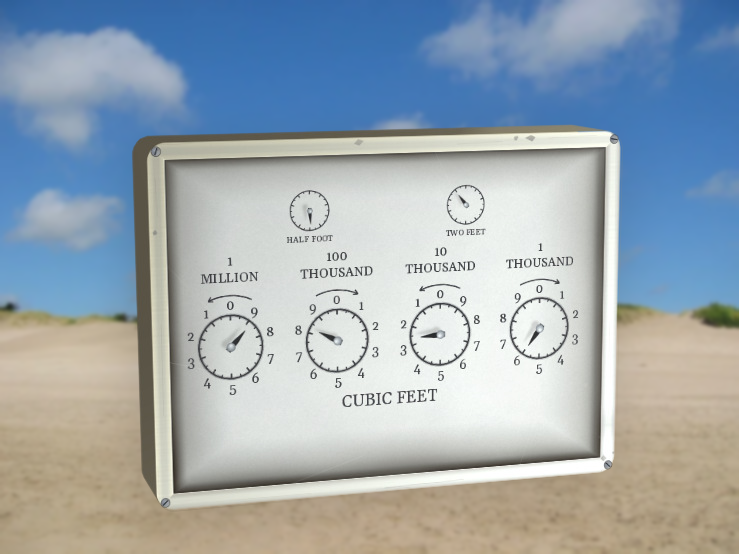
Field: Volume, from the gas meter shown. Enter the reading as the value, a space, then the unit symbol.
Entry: 882600 ft³
